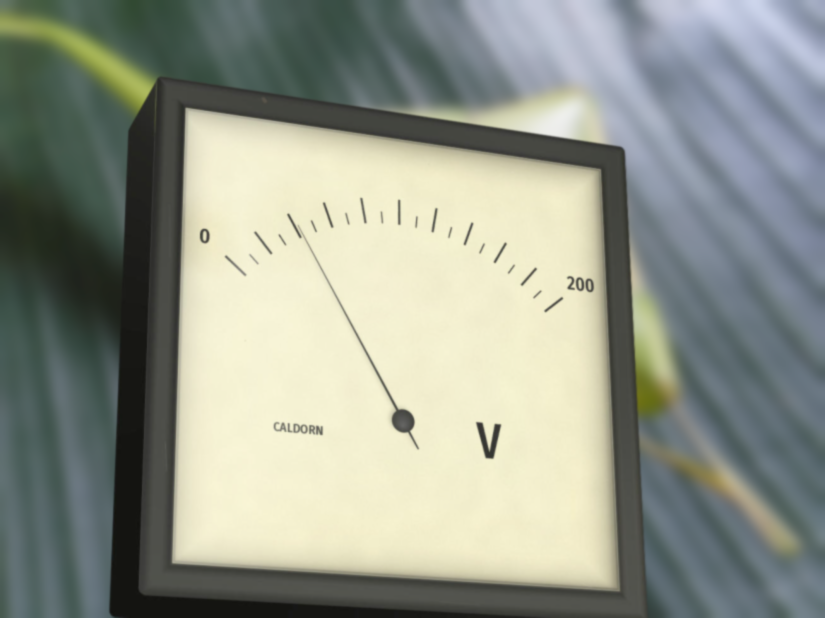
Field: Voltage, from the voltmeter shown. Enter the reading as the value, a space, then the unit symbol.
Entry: 40 V
